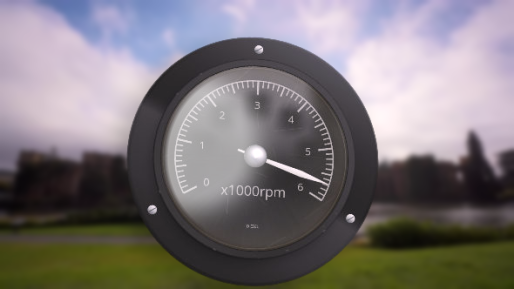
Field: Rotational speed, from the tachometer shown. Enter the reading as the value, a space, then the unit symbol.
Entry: 5700 rpm
